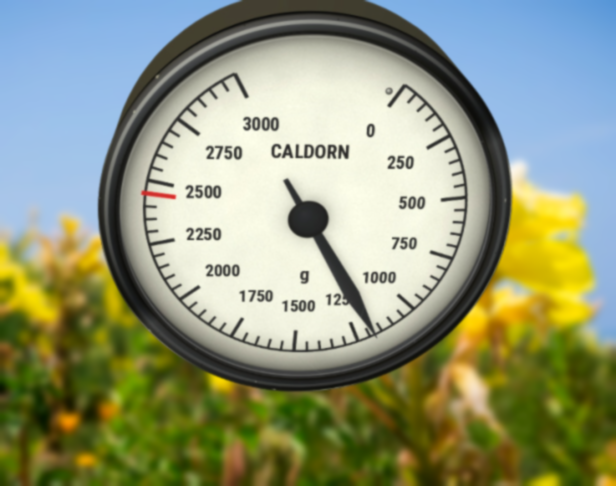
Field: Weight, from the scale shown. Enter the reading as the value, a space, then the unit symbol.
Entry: 1175 g
